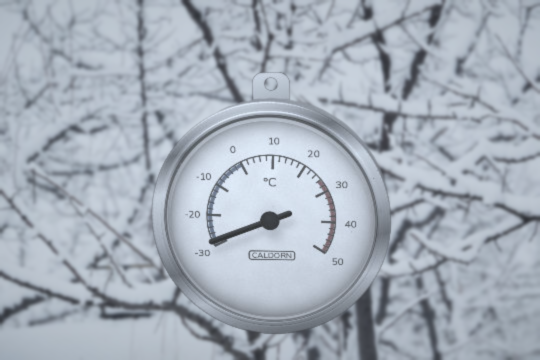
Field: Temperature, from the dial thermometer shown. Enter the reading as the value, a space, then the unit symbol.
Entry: -28 °C
